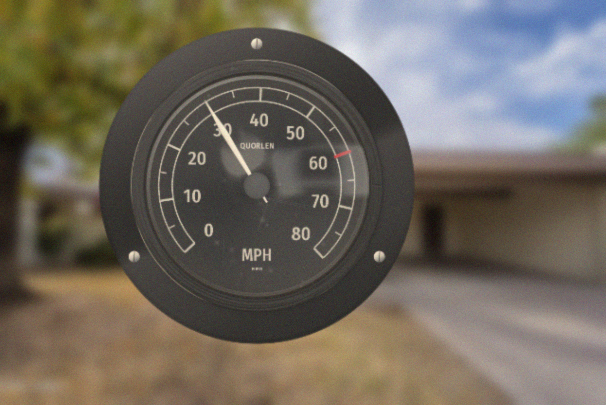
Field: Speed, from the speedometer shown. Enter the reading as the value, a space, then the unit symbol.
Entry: 30 mph
